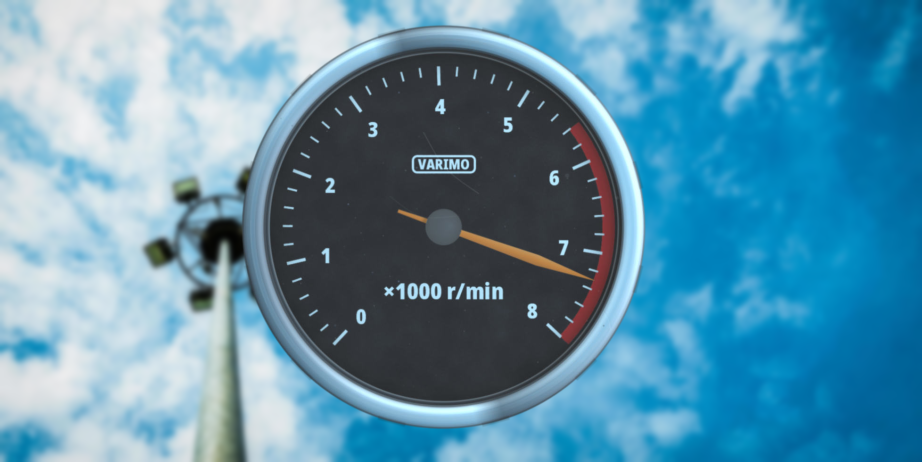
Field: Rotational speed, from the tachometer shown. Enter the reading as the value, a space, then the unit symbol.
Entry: 7300 rpm
